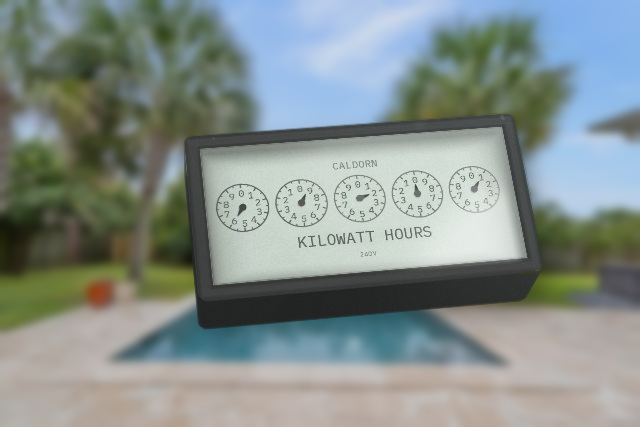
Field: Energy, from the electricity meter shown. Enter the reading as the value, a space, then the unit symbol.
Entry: 59201 kWh
